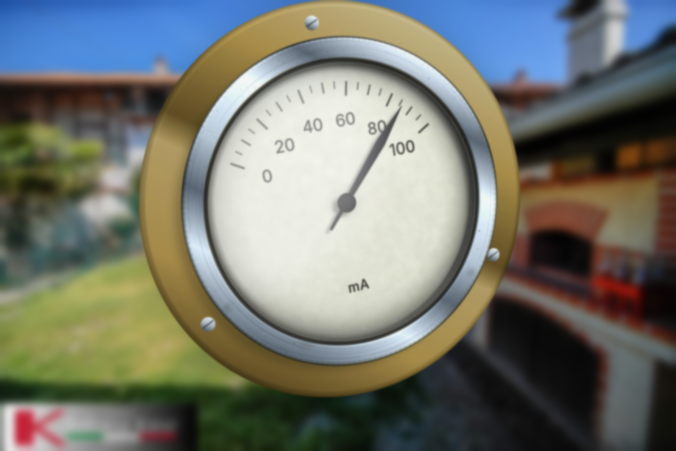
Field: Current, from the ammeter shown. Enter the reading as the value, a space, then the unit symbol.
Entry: 85 mA
